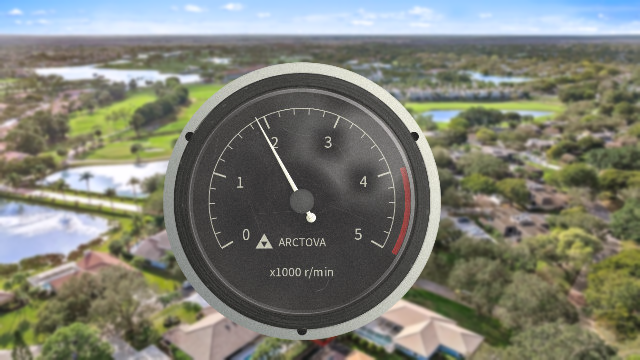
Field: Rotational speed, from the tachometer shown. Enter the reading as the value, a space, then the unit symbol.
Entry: 1900 rpm
